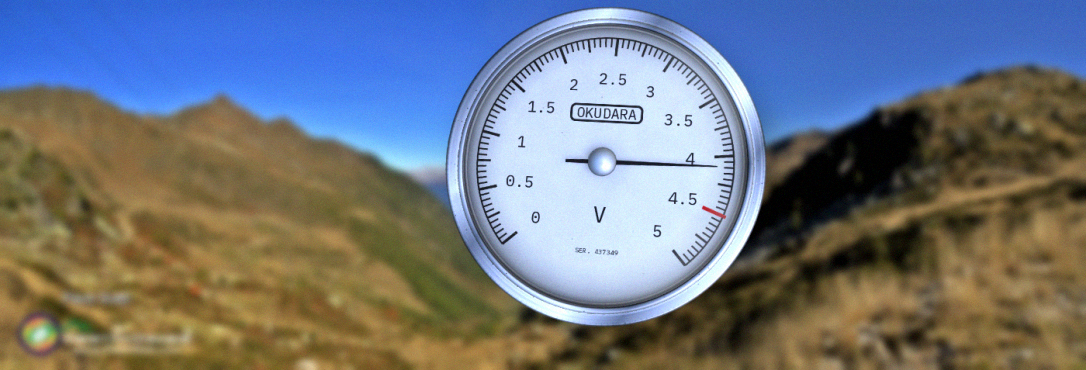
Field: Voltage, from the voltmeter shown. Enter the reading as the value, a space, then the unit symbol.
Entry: 4.1 V
